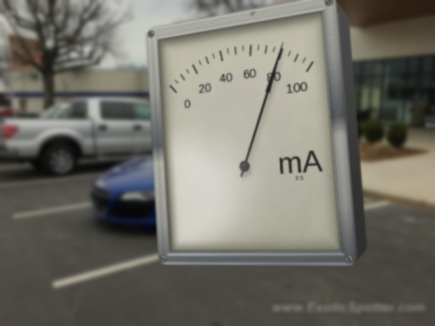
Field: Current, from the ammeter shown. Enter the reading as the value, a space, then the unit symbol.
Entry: 80 mA
